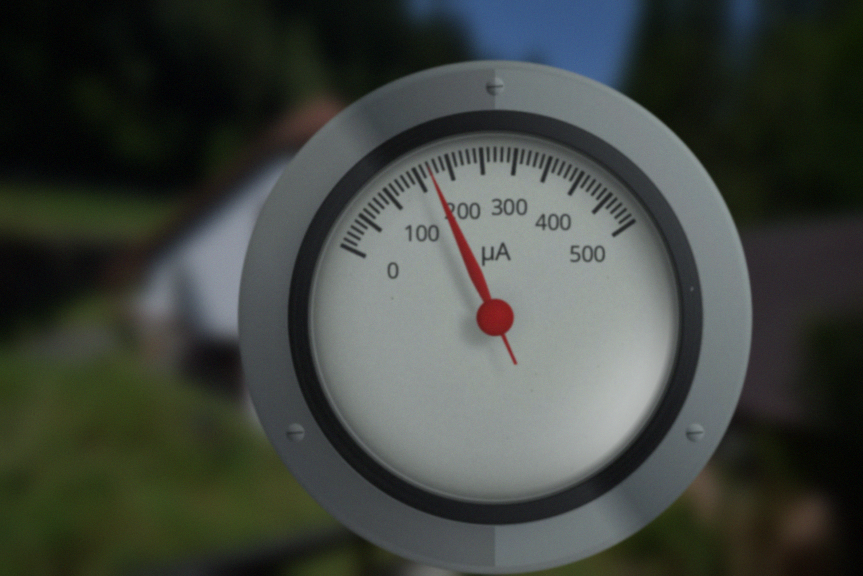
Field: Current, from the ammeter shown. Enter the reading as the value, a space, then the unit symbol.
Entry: 170 µA
